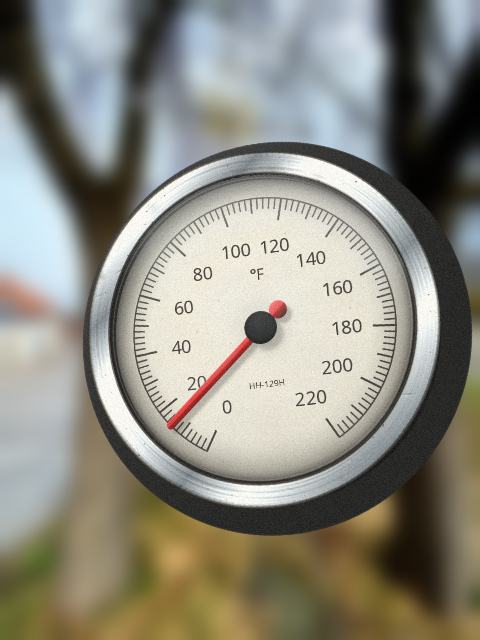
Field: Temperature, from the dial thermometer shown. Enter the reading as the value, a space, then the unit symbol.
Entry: 14 °F
